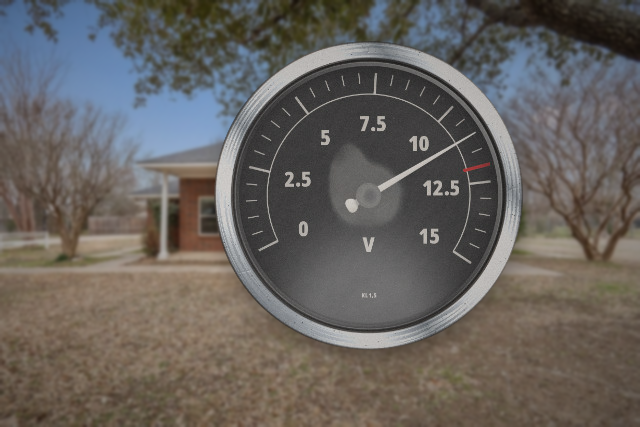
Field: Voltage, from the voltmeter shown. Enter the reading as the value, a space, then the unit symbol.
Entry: 11 V
